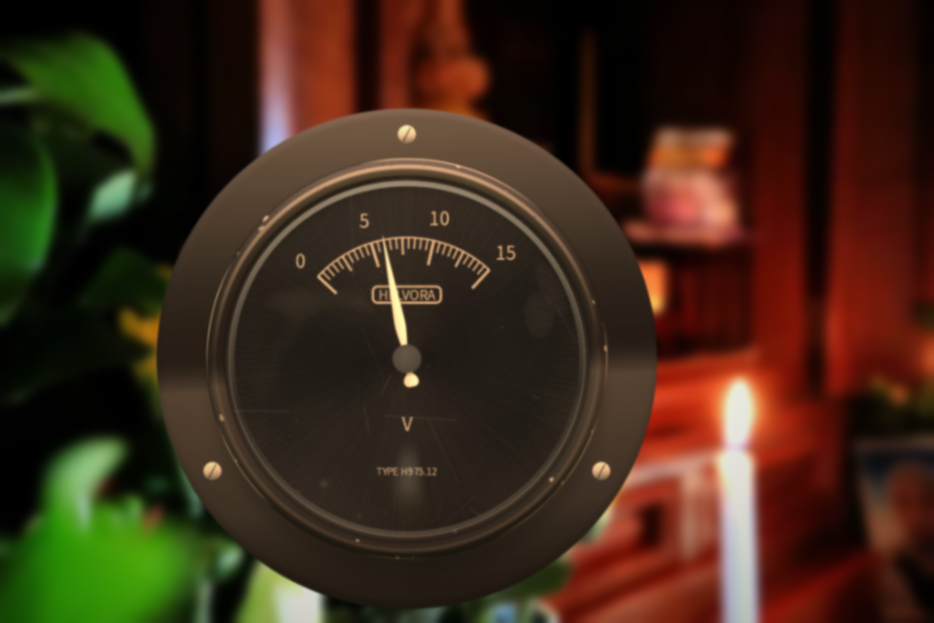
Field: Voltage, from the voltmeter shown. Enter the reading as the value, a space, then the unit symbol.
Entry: 6 V
